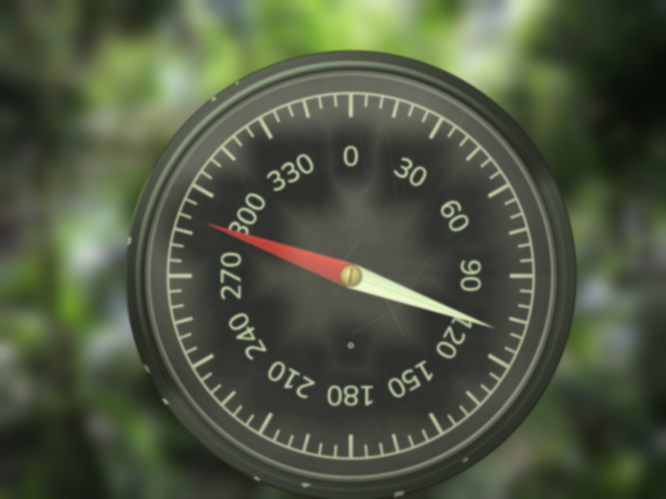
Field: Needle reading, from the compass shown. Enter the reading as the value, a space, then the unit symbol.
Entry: 290 °
